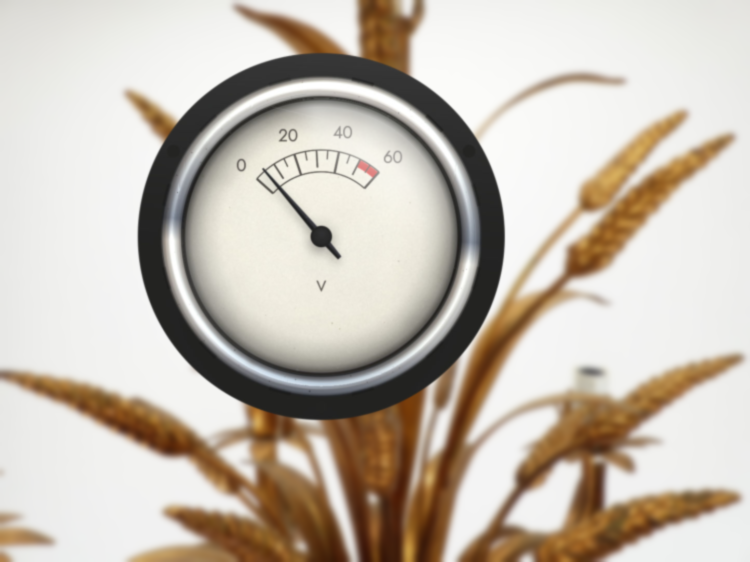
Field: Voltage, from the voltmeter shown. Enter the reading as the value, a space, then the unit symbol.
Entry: 5 V
